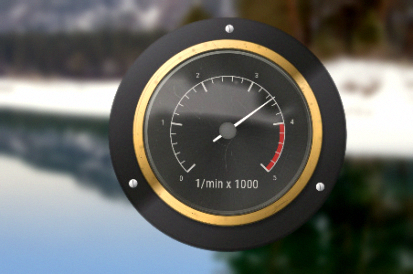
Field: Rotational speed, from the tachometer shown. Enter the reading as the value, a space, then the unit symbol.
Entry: 3500 rpm
